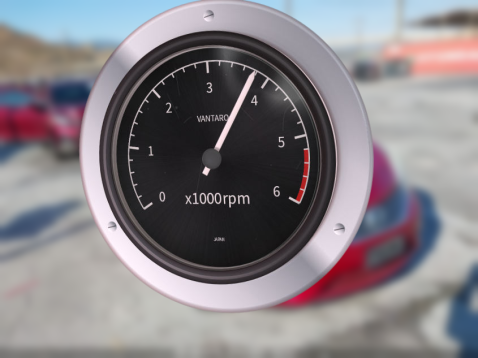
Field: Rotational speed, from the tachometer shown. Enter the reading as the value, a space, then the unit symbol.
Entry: 3800 rpm
